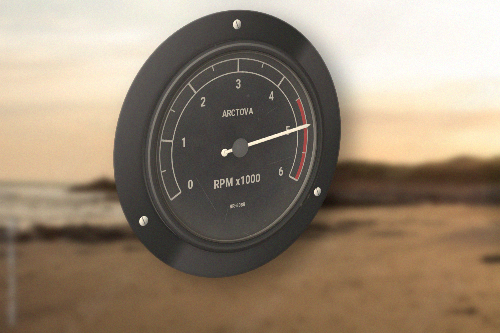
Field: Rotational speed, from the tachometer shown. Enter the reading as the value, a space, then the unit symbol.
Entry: 5000 rpm
